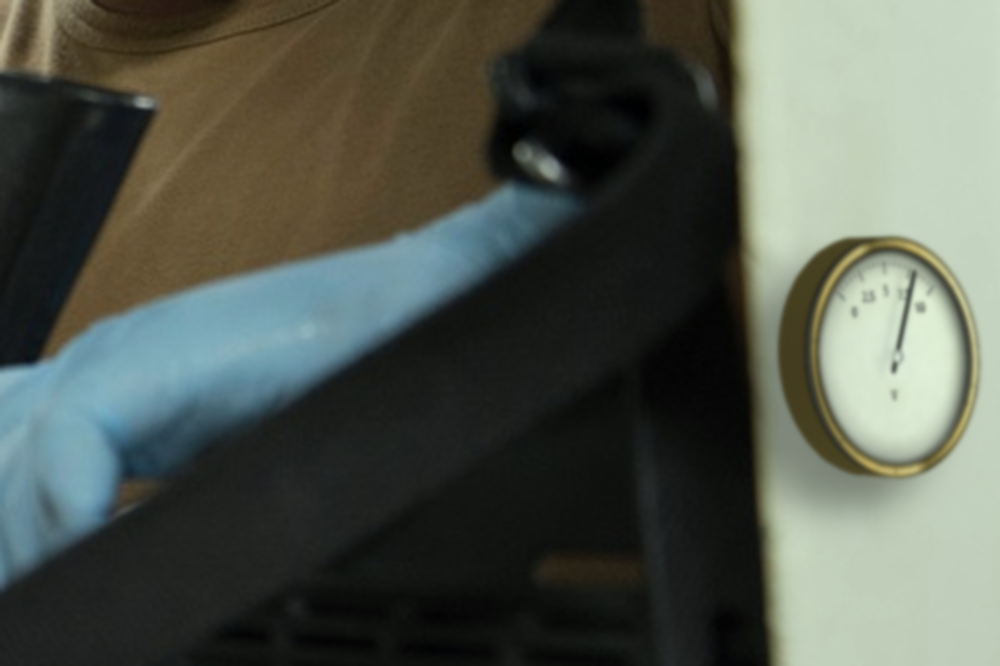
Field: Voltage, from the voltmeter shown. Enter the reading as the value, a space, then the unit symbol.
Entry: 7.5 V
